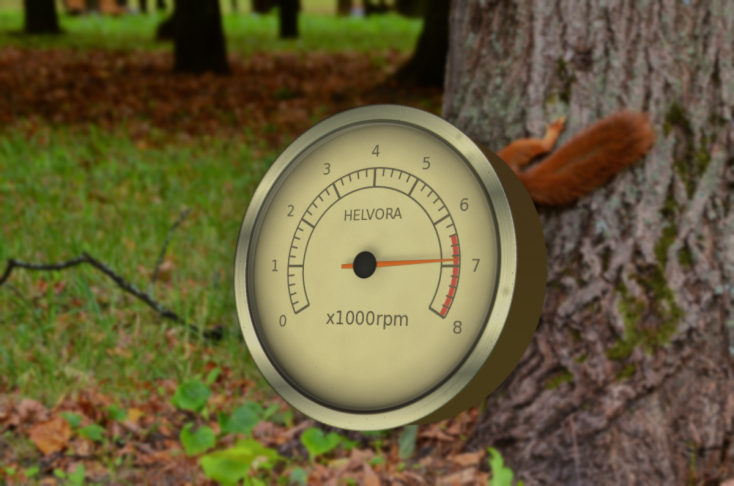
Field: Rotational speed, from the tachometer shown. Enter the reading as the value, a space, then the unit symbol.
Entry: 6900 rpm
